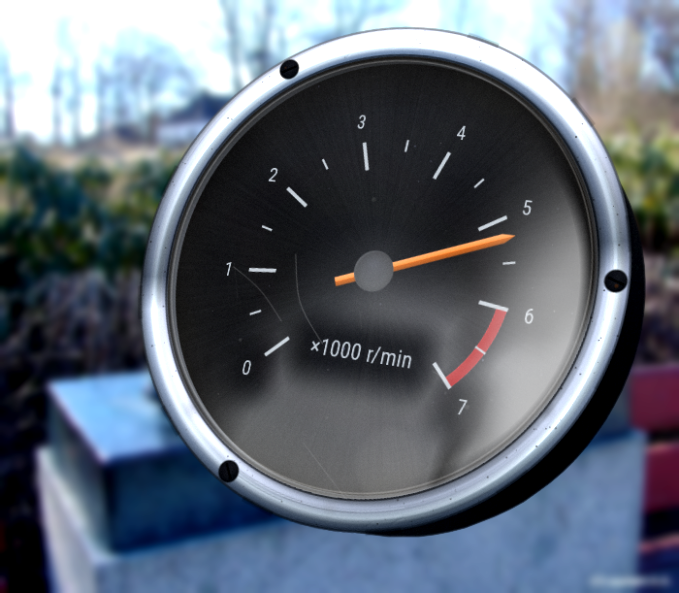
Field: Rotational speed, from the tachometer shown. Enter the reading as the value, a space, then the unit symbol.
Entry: 5250 rpm
